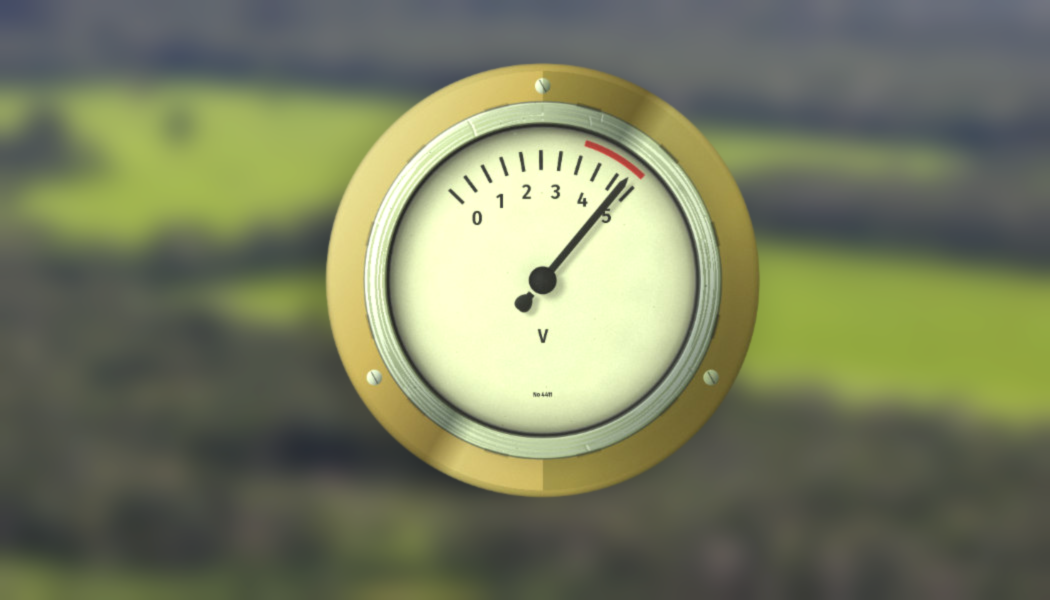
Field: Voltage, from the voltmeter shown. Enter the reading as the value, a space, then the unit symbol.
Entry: 4.75 V
